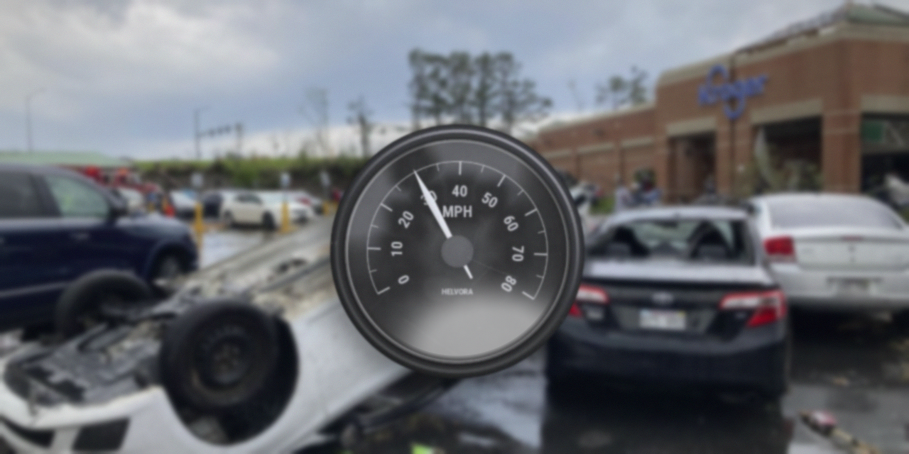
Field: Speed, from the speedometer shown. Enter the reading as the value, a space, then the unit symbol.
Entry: 30 mph
